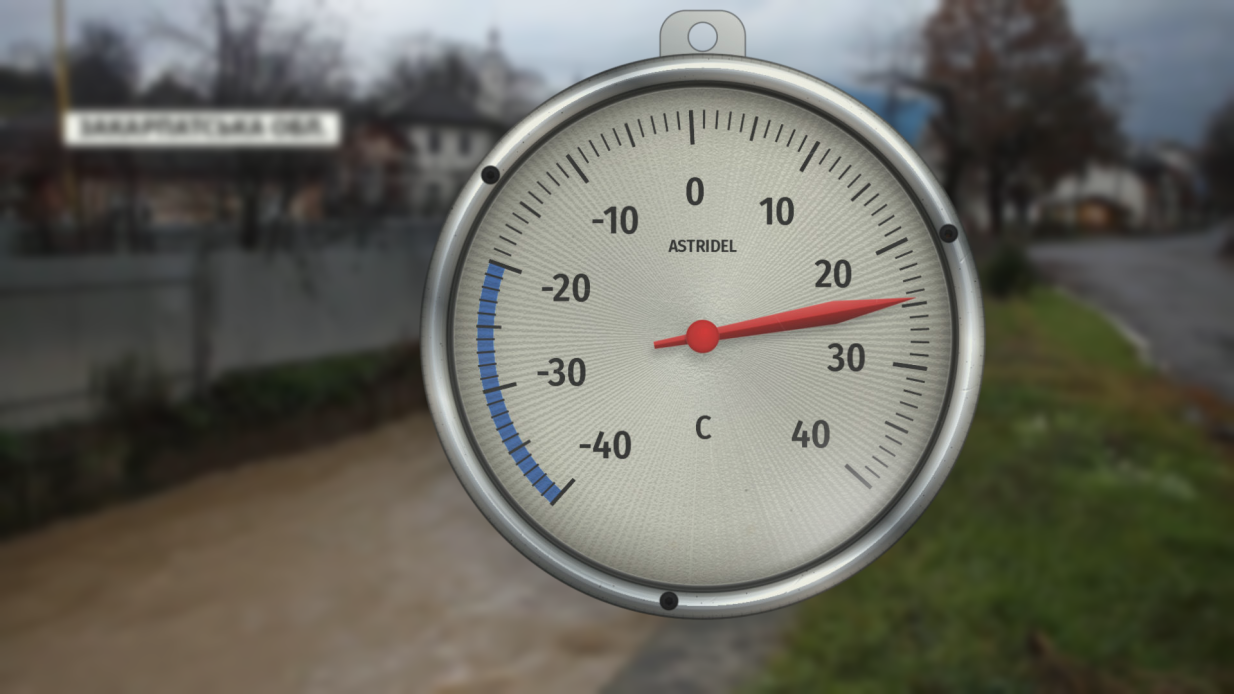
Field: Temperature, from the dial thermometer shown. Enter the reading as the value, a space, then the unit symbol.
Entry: 24.5 °C
